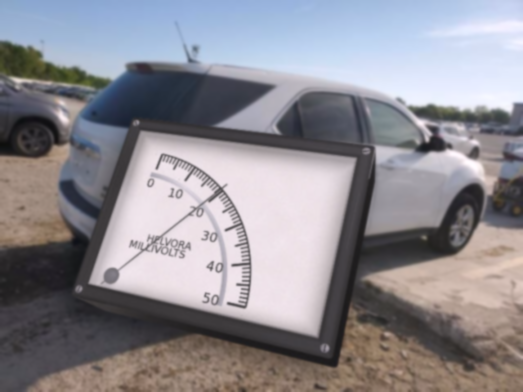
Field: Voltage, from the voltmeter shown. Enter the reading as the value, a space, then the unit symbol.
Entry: 20 mV
